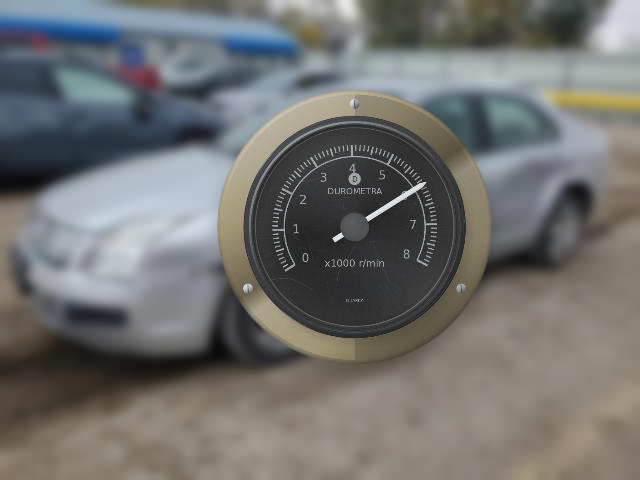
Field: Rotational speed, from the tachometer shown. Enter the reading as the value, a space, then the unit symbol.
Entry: 6000 rpm
